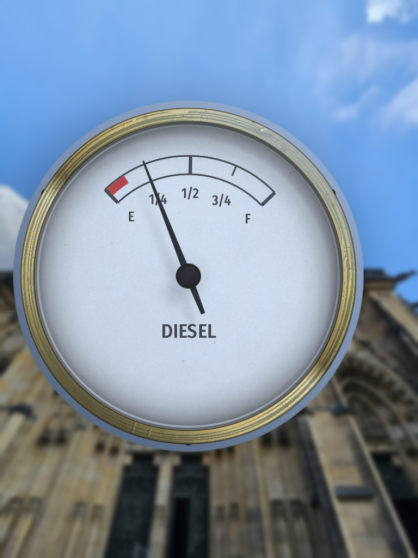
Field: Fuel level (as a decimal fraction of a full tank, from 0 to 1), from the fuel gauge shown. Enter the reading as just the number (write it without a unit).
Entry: 0.25
